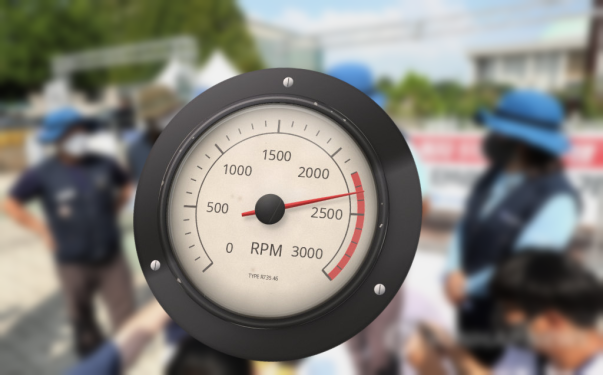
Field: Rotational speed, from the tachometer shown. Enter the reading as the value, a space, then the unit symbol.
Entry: 2350 rpm
